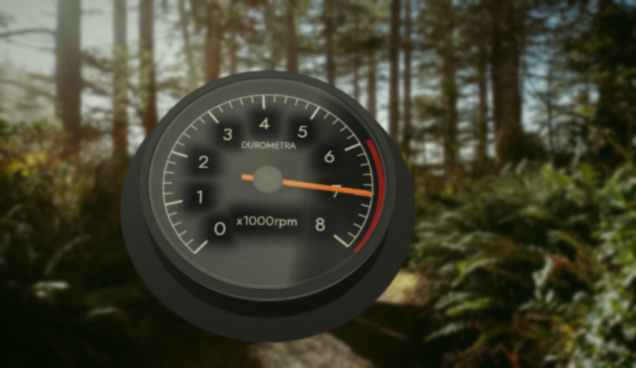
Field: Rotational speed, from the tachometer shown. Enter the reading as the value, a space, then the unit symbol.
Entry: 7000 rpm
